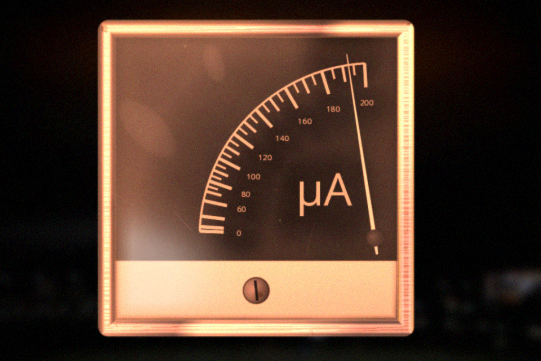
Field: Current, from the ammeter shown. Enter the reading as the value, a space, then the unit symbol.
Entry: 192.5 µA
